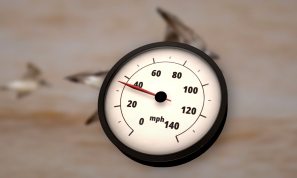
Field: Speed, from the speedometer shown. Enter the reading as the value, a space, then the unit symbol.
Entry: 35 mph
